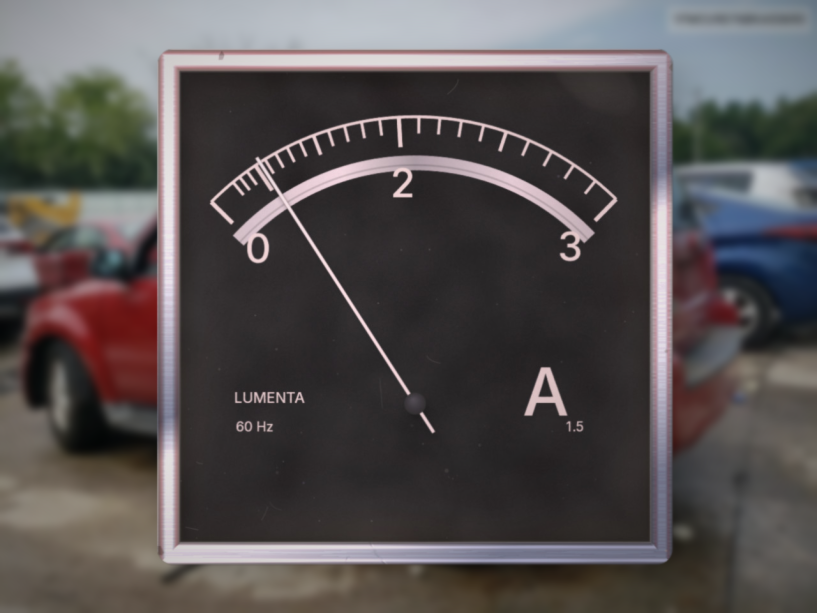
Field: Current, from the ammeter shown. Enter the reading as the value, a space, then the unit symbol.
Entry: 1.05 A
